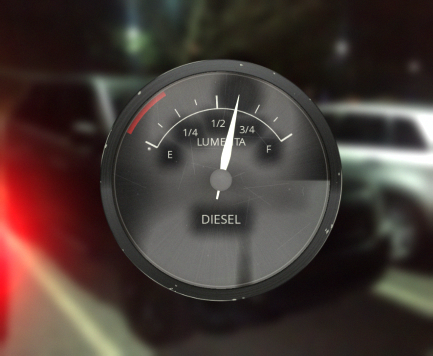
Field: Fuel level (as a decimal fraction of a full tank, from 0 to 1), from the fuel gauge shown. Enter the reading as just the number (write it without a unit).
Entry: 0.625
